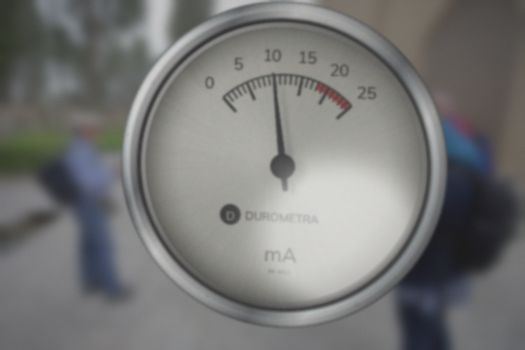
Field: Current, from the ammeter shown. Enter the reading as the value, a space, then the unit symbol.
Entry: 10 mA
